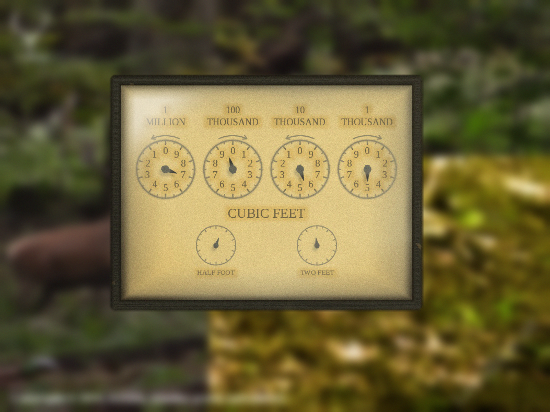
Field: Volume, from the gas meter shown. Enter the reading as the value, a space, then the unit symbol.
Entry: 695500 ft³
